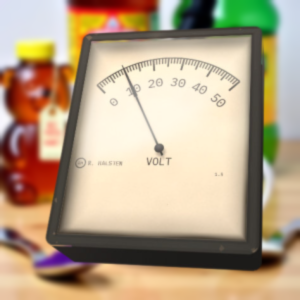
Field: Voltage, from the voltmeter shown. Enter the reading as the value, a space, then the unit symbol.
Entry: 10 V
